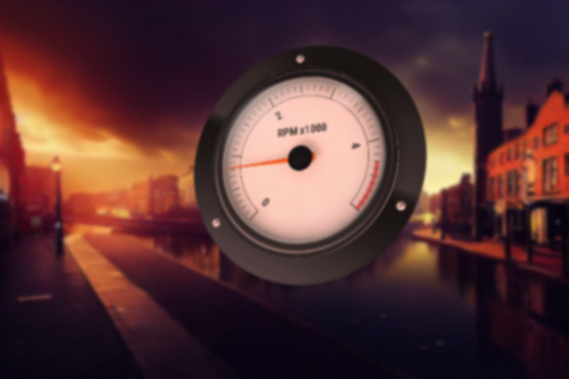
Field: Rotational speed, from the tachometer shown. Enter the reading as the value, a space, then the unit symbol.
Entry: 800 rpm
